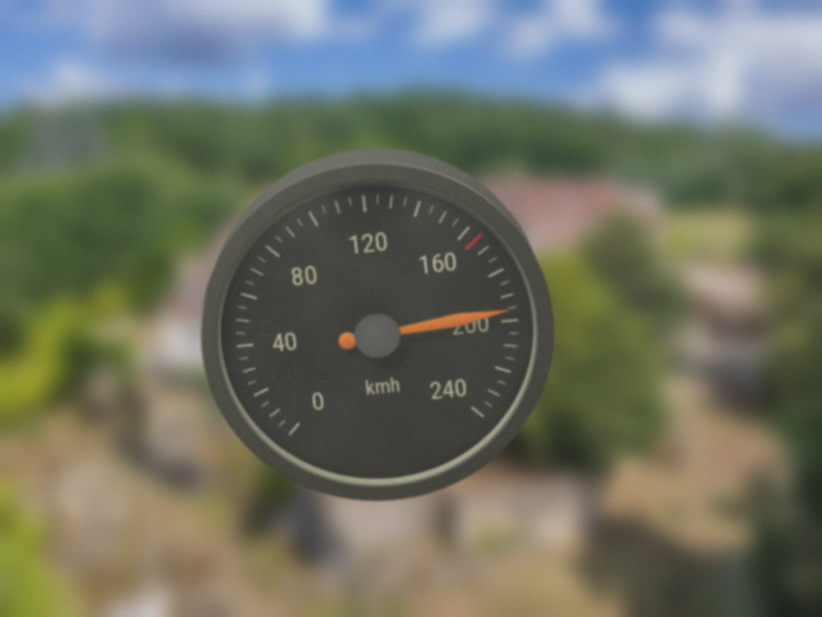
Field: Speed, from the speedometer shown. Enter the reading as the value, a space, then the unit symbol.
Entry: 195 km/h
